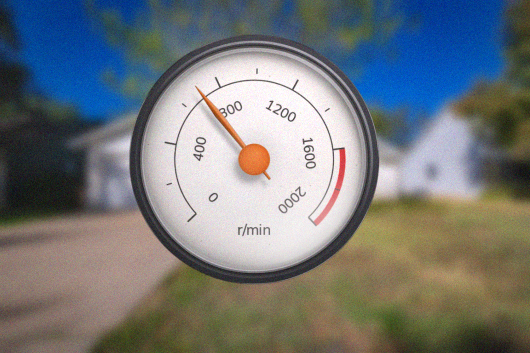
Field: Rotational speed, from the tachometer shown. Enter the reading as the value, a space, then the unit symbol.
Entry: 700 rpm
